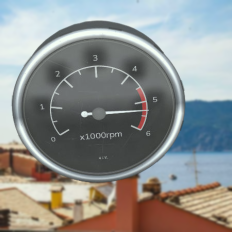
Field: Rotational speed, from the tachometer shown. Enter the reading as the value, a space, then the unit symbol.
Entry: 5250 rpm
